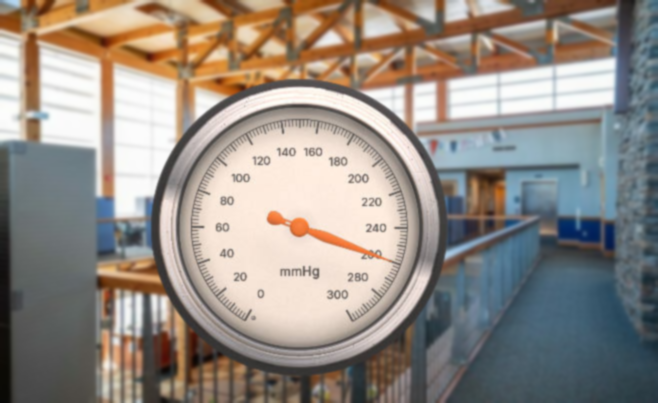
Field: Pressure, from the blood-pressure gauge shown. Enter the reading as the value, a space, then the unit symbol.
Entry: 260 mmHg
